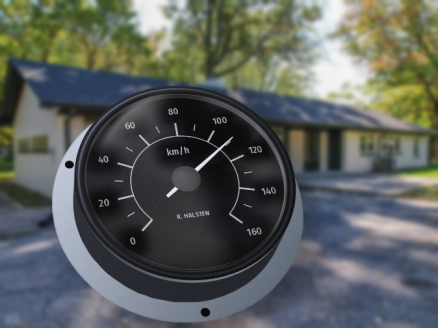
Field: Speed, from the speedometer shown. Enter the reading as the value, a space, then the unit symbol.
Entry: 110 km/h
